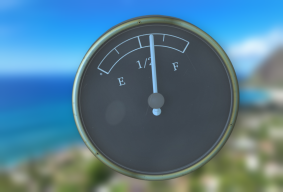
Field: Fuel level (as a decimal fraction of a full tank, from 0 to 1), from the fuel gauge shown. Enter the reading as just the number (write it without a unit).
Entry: 0.625
